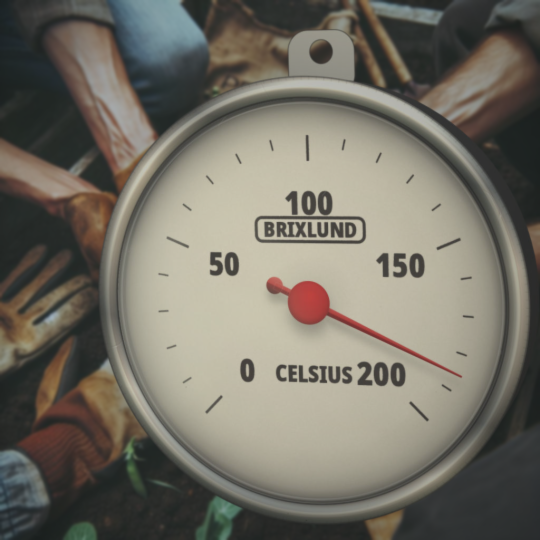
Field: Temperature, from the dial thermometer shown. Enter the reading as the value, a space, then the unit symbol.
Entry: 185 °C
